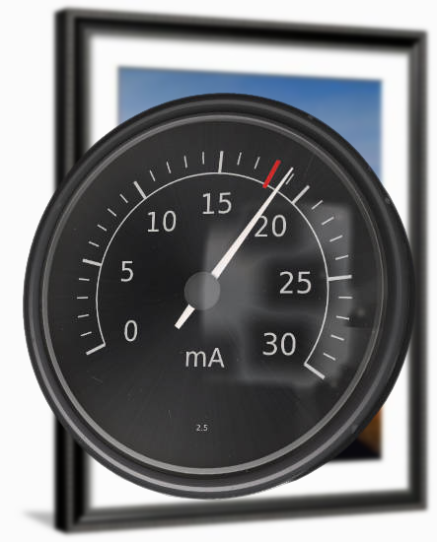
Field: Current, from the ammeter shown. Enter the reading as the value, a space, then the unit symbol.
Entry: 19 mA
